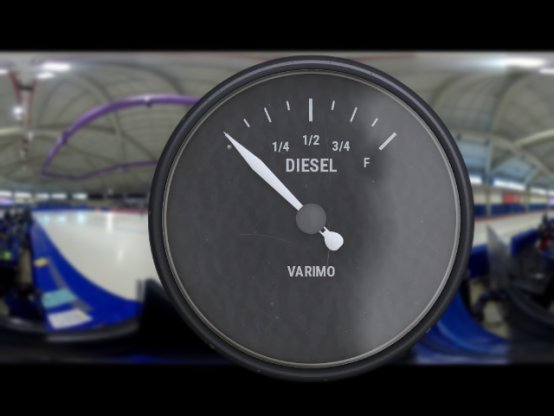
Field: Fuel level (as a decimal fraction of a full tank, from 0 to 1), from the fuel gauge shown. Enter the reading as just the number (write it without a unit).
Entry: 0
